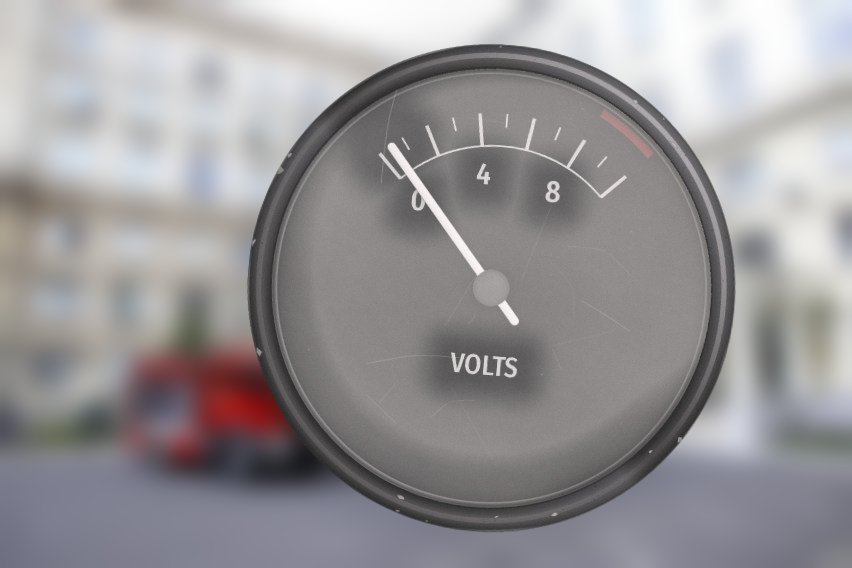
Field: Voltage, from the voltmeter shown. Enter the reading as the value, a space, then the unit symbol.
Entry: 0.5 V
